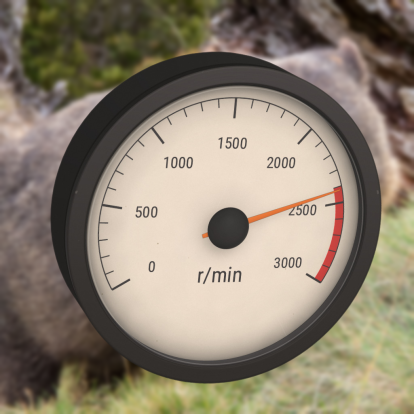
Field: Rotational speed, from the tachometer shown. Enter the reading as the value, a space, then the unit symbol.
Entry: 2400 rpm
